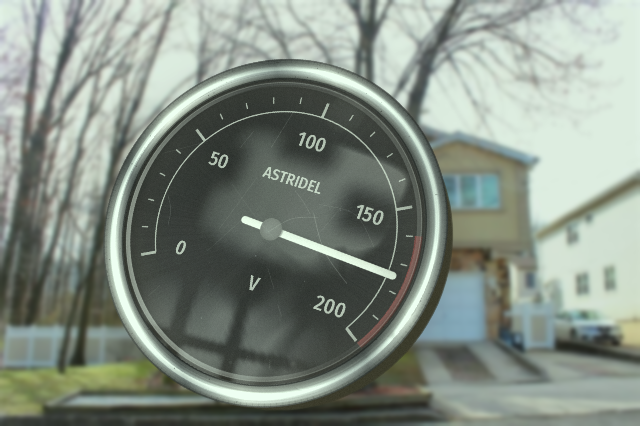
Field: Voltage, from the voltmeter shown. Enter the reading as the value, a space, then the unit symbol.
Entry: 175 V
